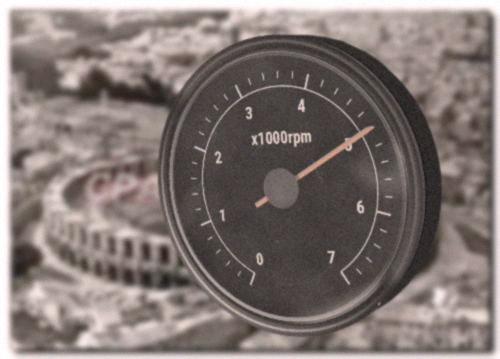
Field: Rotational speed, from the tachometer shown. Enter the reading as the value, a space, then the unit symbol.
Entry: 5000 rpm
